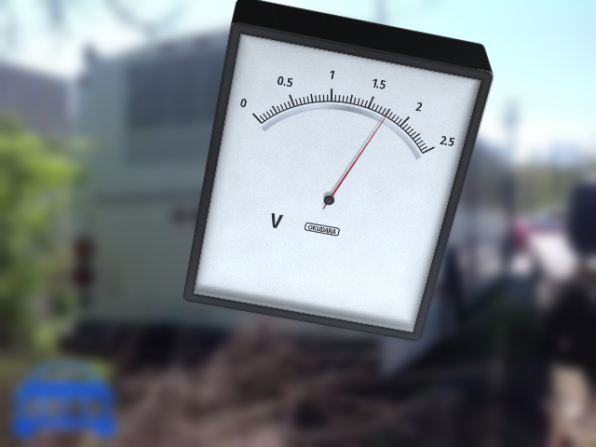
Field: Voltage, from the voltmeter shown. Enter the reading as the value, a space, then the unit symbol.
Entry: 1.75 V
